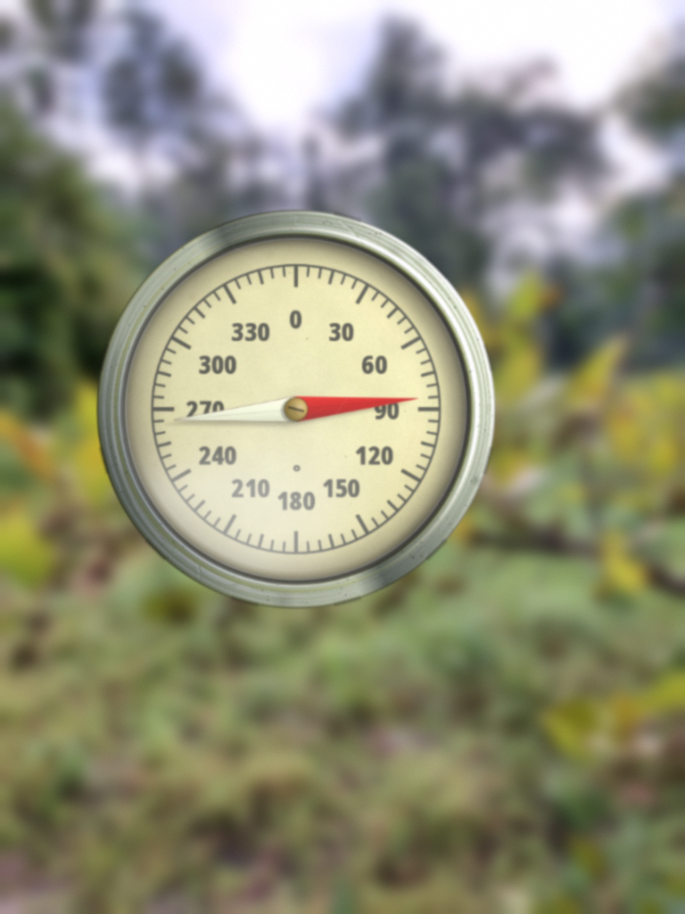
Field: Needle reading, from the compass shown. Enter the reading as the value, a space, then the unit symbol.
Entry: 85 °
